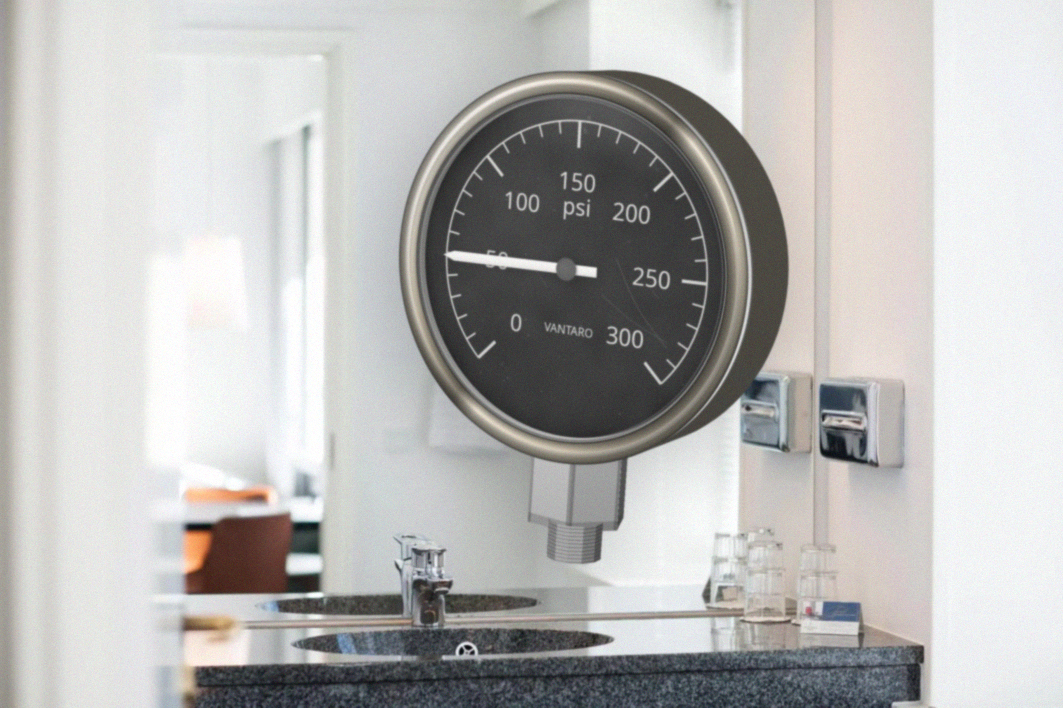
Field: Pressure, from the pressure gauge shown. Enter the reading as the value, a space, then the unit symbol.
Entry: 50 psi
